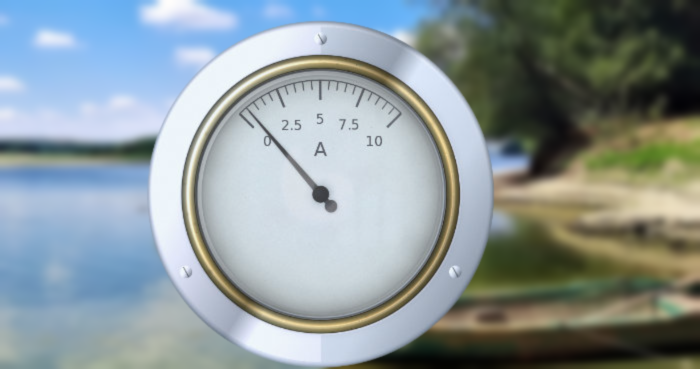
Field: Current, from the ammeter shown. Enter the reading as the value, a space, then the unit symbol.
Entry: 0.5 A
